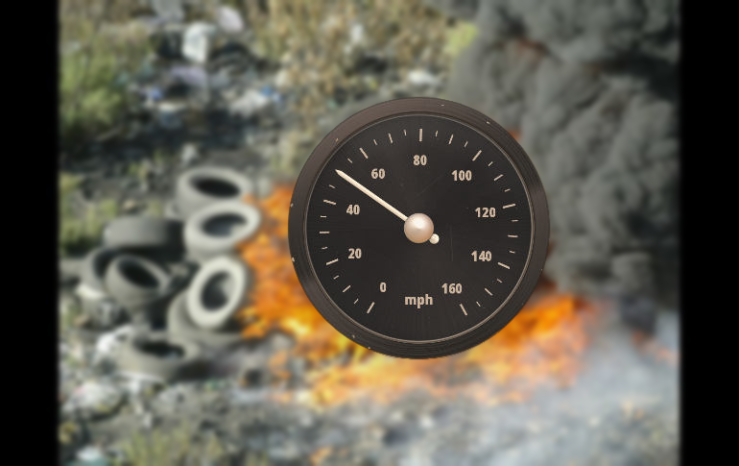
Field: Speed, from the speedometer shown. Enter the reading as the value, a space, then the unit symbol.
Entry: 50 mph
